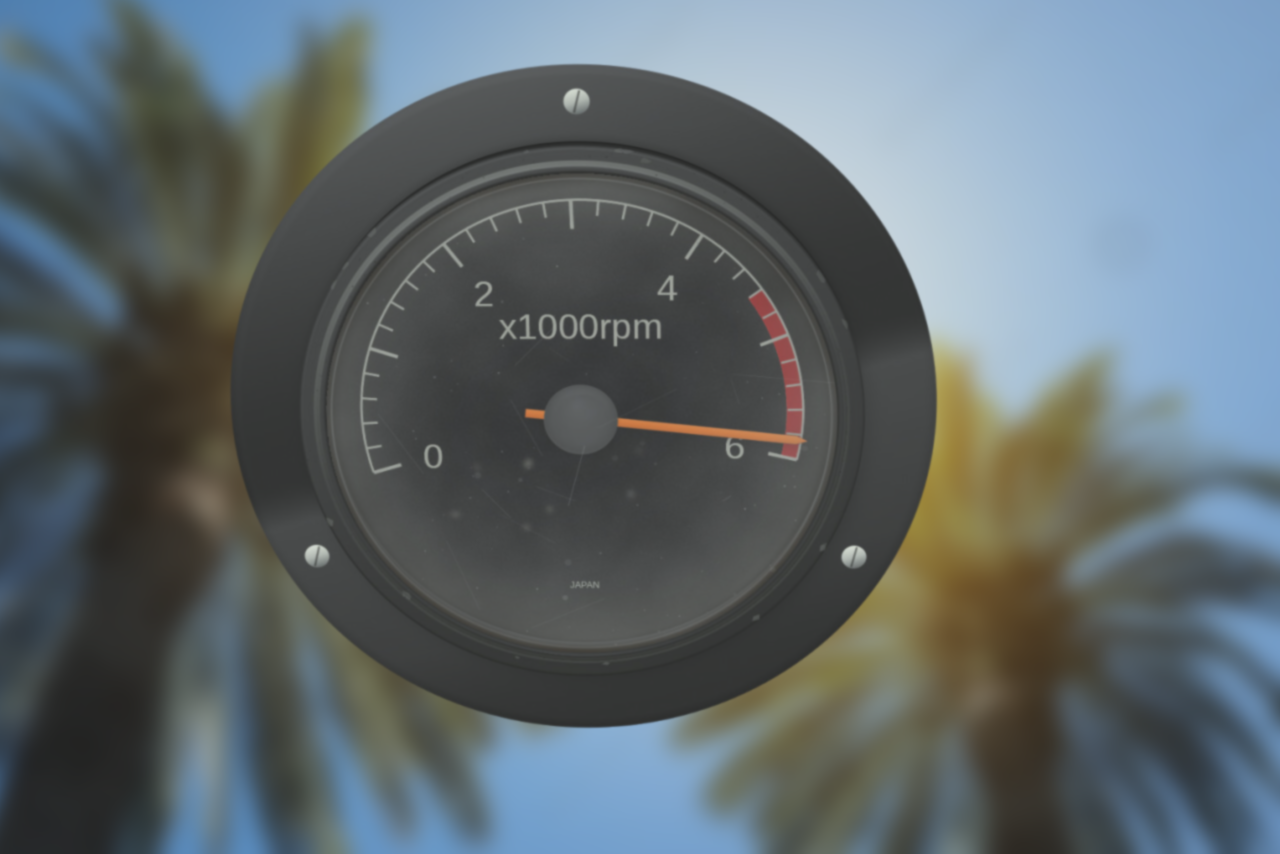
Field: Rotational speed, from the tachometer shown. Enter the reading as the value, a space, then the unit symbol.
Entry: 5800 rpm
